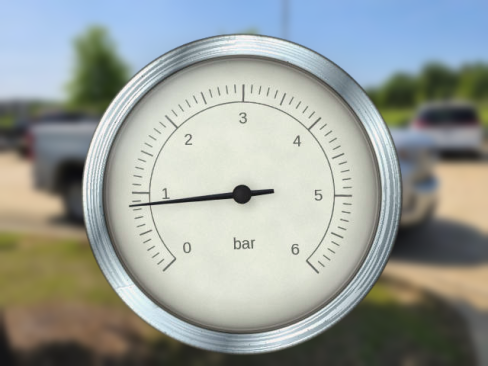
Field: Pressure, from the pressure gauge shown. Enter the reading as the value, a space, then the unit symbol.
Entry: 0.85 bar
